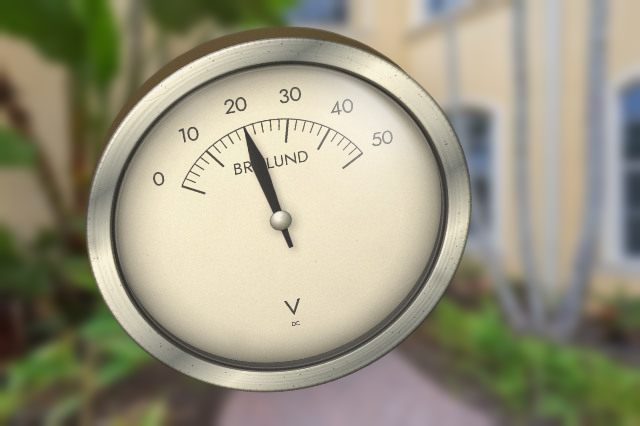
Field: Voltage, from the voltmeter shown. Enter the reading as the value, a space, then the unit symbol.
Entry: 20 V
